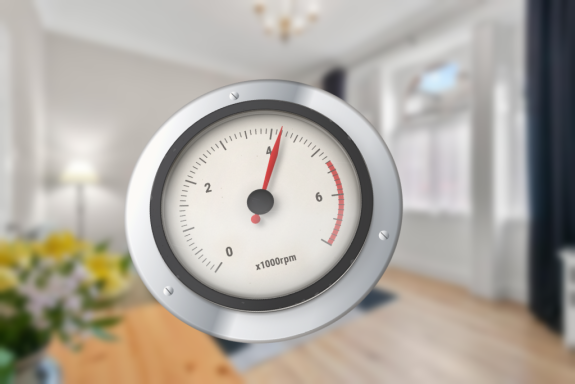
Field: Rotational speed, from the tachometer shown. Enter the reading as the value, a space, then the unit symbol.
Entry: 4200 rpm
